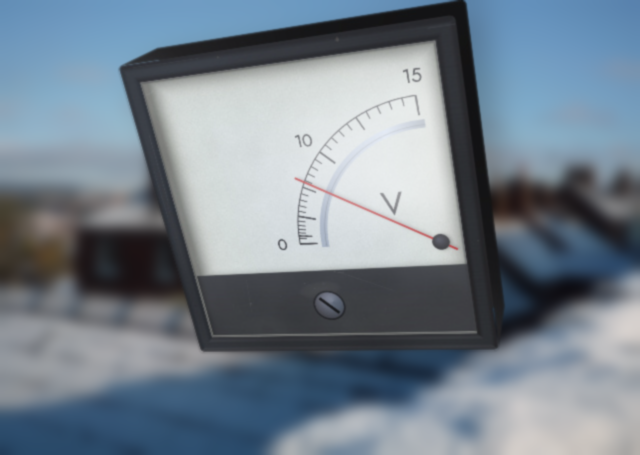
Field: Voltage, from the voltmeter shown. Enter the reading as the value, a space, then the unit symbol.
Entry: 8 V
